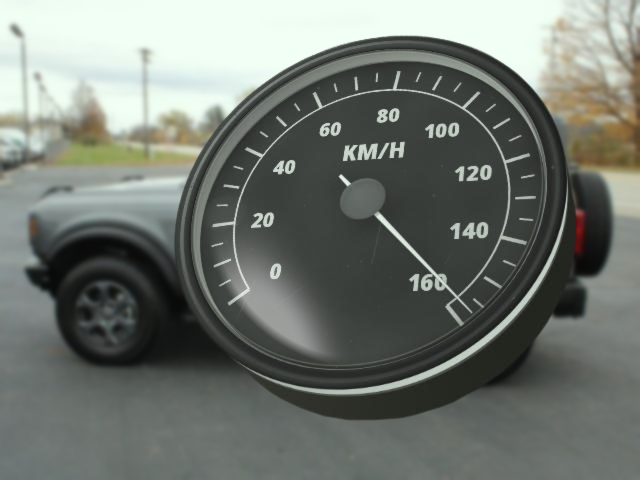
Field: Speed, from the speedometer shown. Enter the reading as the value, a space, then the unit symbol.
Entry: 157.5 km/h
